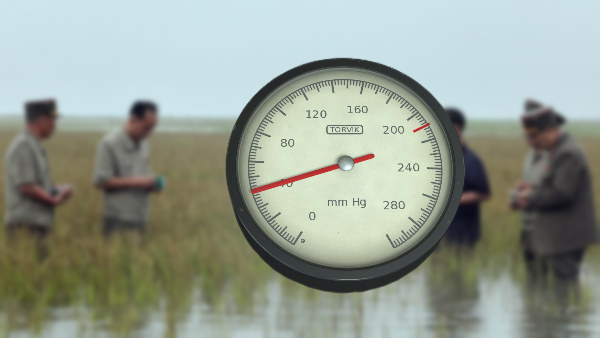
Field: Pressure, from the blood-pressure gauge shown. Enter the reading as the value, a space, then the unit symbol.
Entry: 40 mmHg
